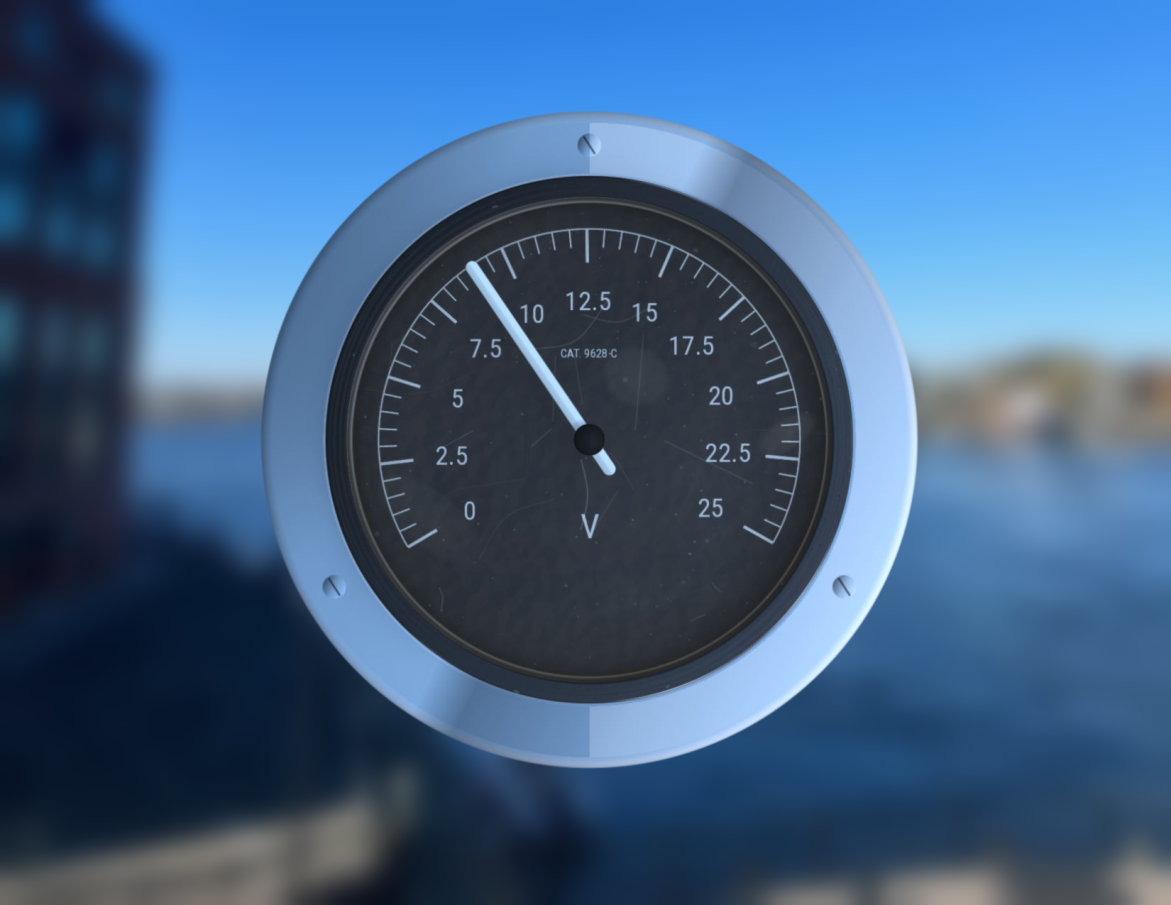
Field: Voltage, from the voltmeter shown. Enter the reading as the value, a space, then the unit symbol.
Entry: 9 V
